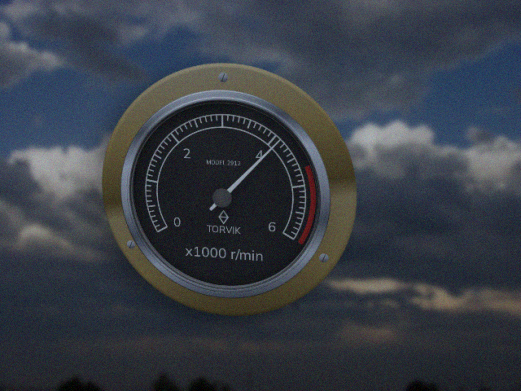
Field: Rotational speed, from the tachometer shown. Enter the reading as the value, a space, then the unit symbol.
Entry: 4100 rpm
